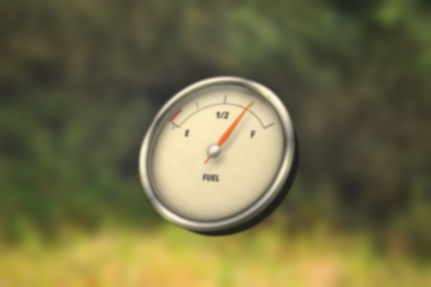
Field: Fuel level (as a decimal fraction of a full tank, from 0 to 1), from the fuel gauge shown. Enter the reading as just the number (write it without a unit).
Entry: 0.75
